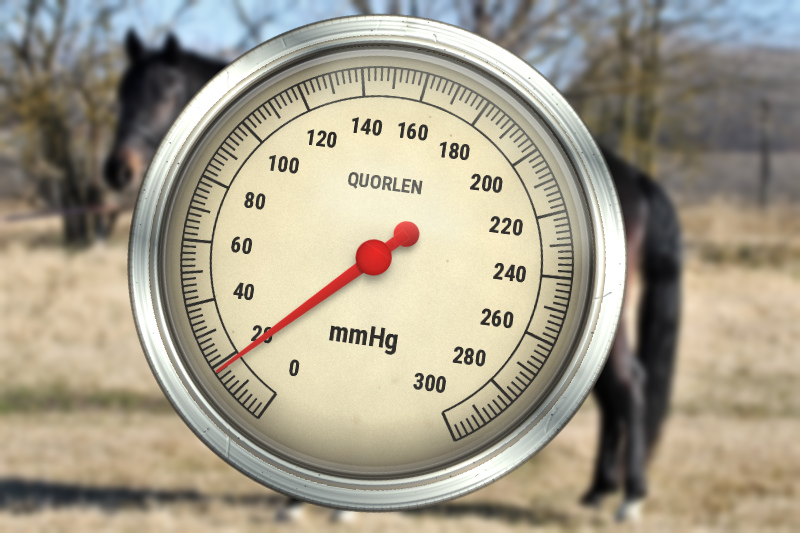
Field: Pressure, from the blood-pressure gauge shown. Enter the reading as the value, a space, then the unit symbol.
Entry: 18 mmHg
